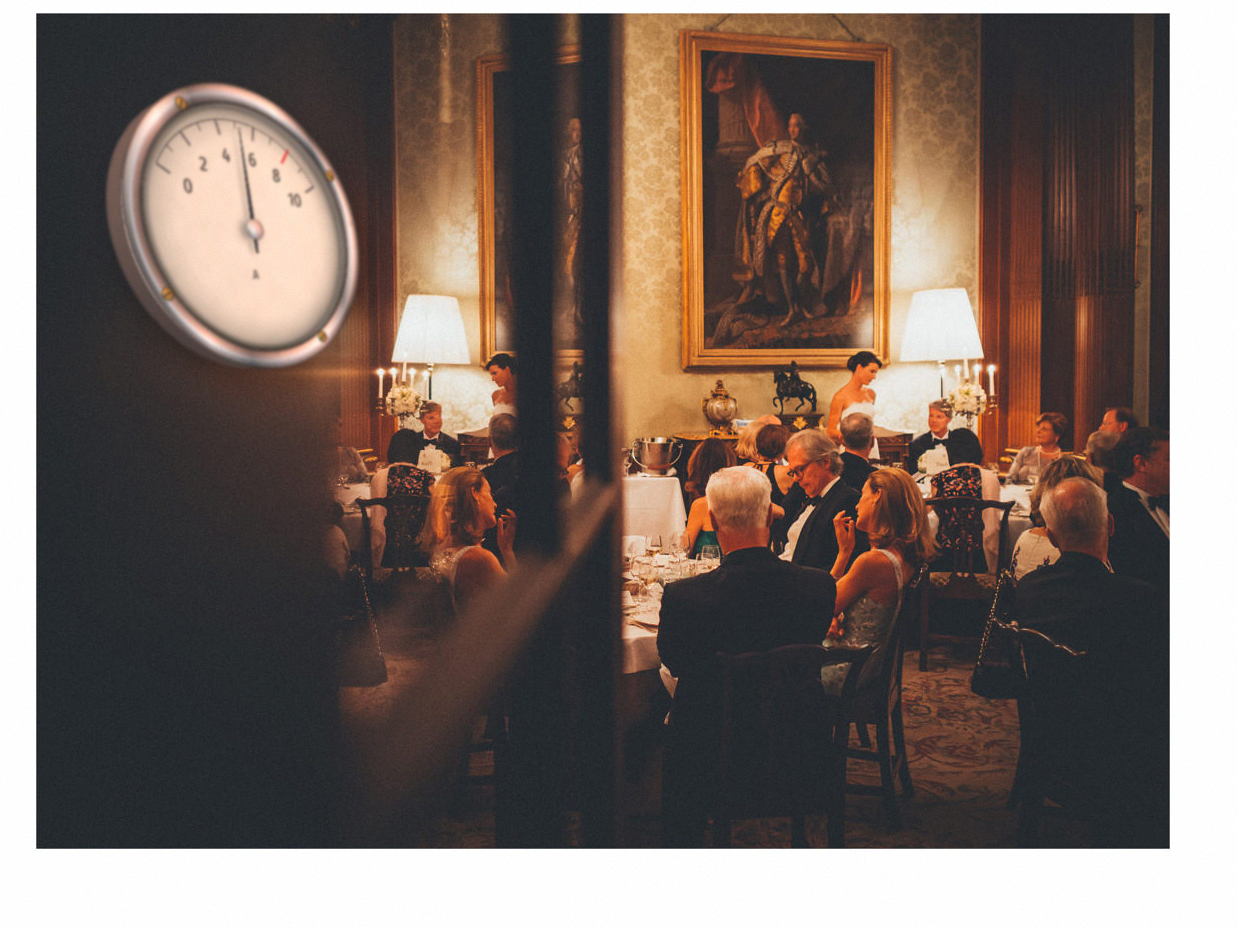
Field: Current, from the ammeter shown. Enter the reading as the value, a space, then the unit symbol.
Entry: 5 A
